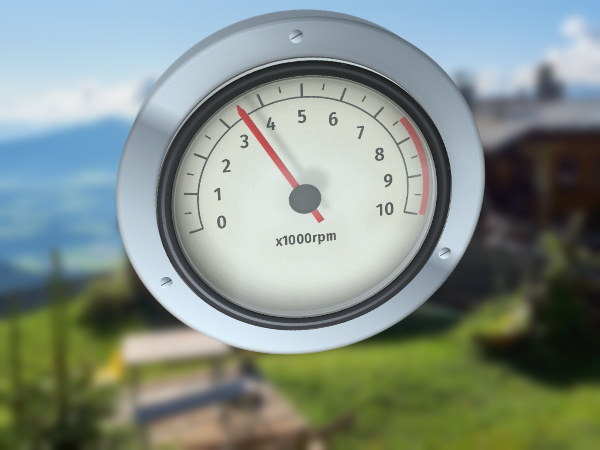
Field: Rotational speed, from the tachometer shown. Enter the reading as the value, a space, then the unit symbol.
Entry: 3500 rpm
